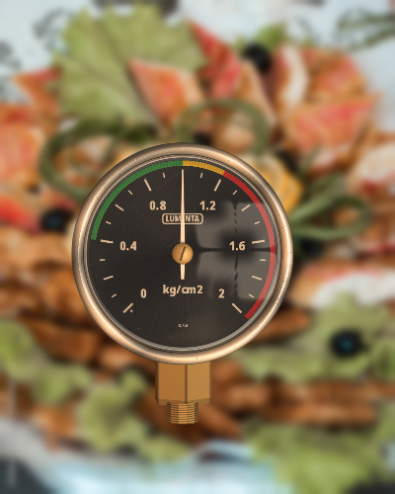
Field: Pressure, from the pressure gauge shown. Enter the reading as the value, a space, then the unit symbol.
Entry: 1 kg/cm²
